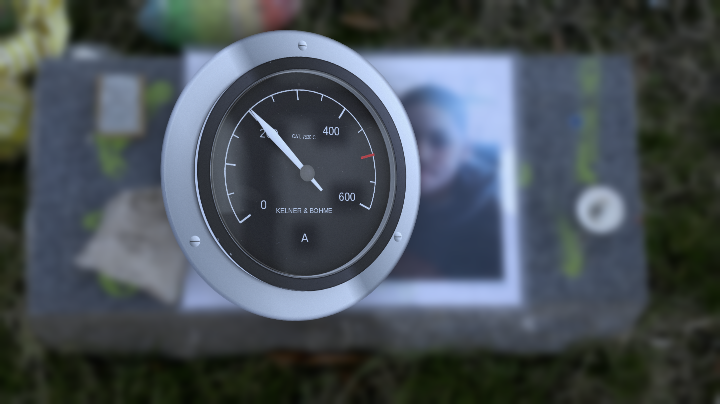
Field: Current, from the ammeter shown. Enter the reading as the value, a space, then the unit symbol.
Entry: 200 A
